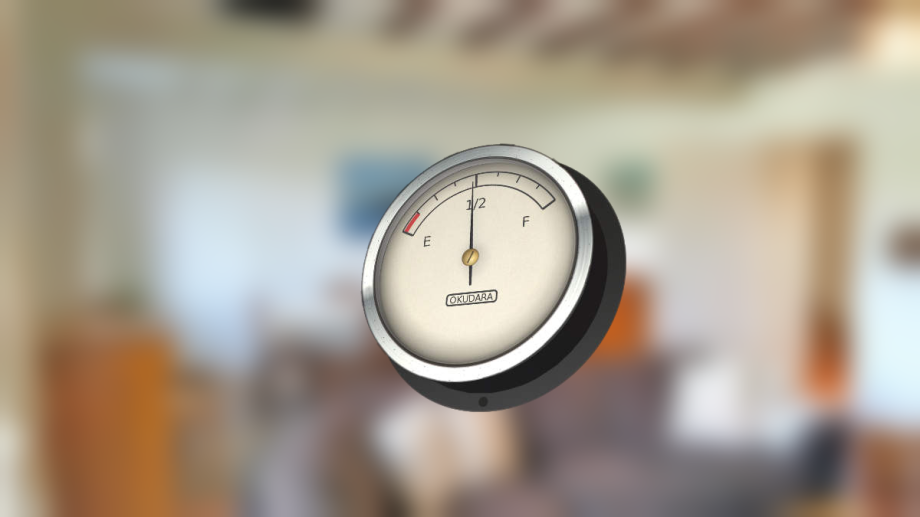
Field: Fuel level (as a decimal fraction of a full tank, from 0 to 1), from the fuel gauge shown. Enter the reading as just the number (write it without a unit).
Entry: 0.5
